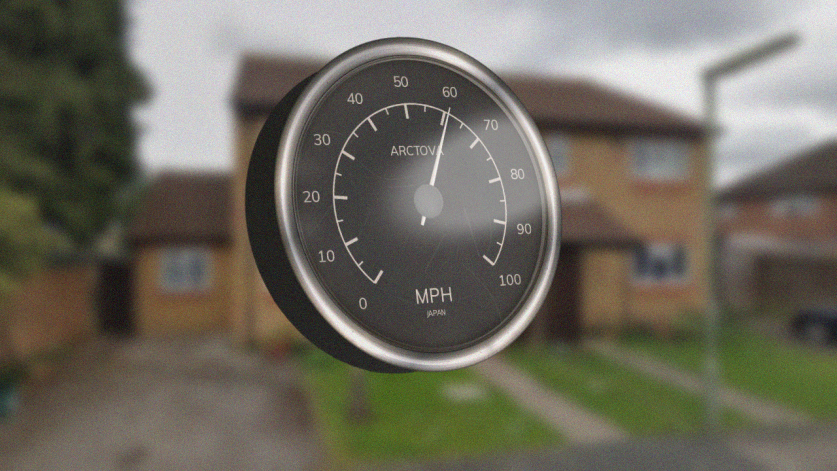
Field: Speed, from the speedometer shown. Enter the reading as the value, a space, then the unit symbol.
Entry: 60 mph
